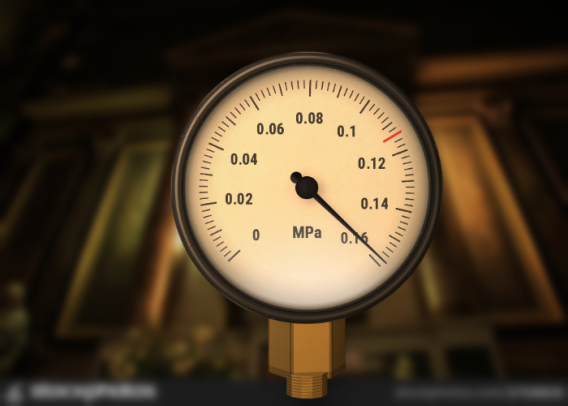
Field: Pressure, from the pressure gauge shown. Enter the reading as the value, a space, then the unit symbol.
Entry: 0.158 MPa
